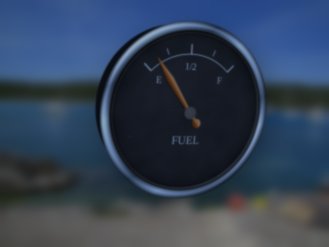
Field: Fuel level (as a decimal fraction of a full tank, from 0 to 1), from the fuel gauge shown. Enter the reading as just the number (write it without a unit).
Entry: 0.125
